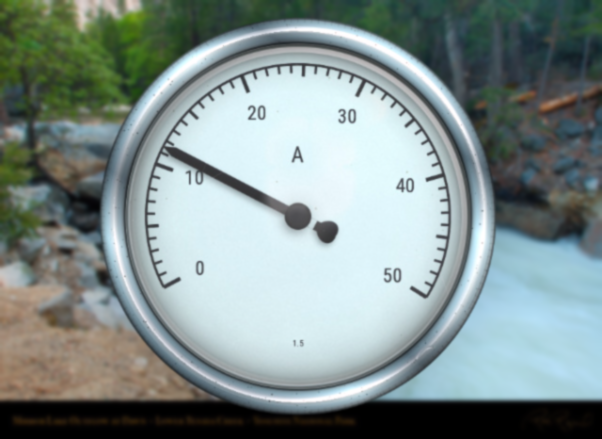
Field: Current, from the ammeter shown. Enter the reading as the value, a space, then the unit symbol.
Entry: 11.5 A
